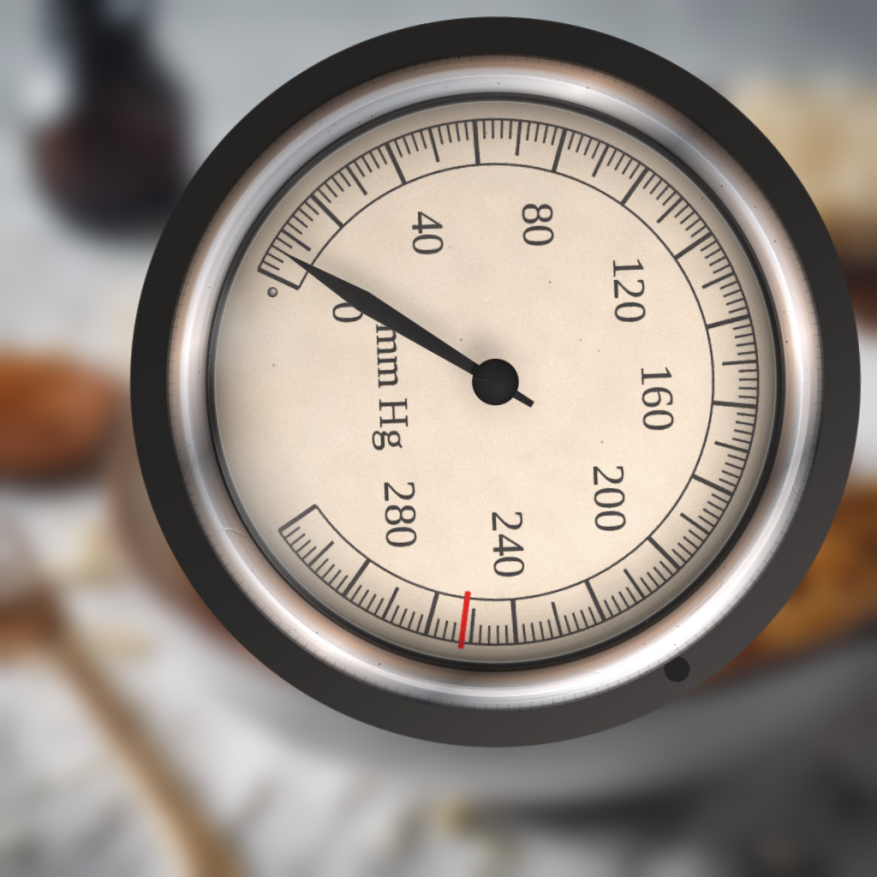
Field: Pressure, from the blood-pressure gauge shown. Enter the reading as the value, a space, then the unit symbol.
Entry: 6 mmHg
